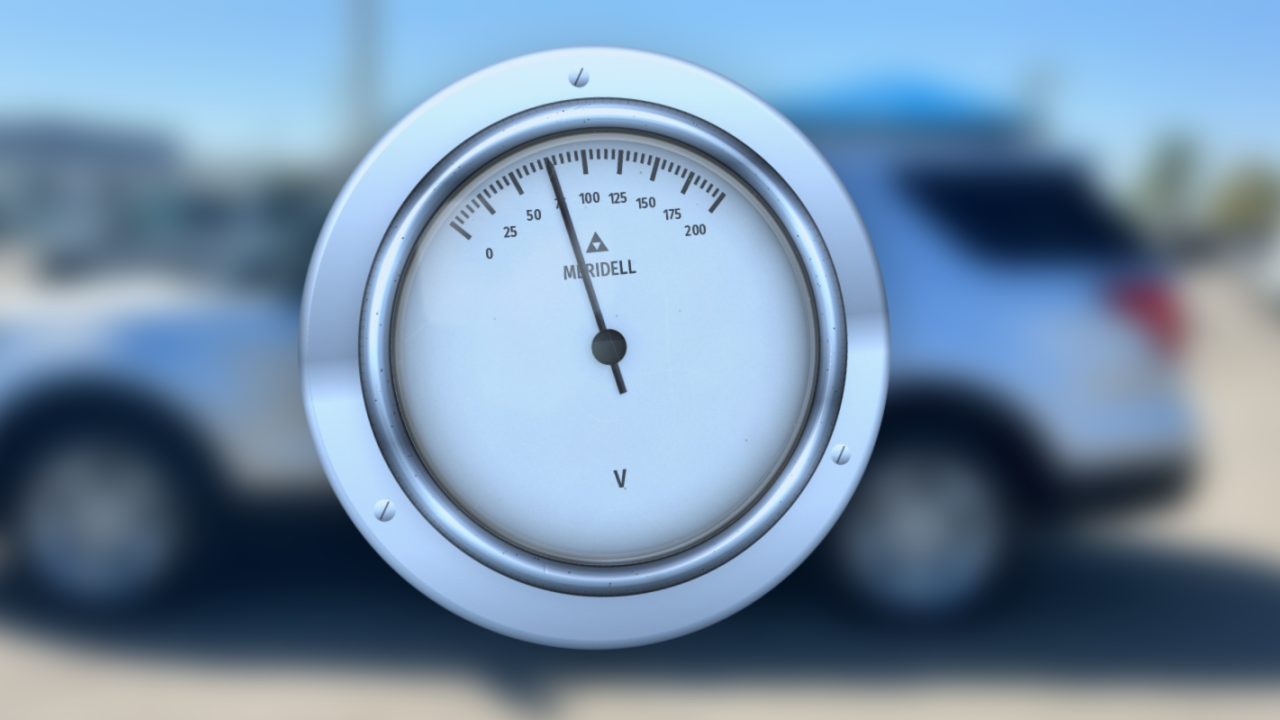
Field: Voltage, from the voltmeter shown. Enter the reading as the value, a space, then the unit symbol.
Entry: 75 V
